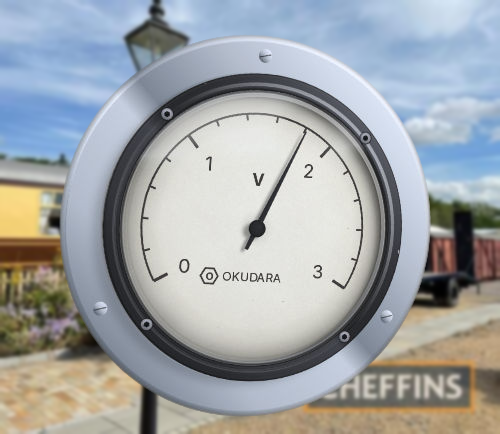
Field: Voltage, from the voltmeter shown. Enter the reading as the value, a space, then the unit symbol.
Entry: 1.8 V
